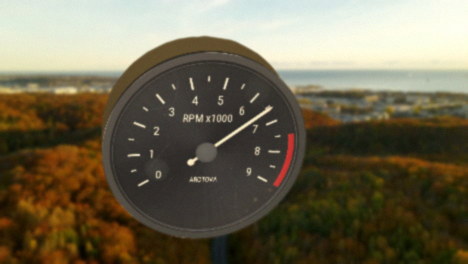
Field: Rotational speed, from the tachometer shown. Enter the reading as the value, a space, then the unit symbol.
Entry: 6500 rpm
